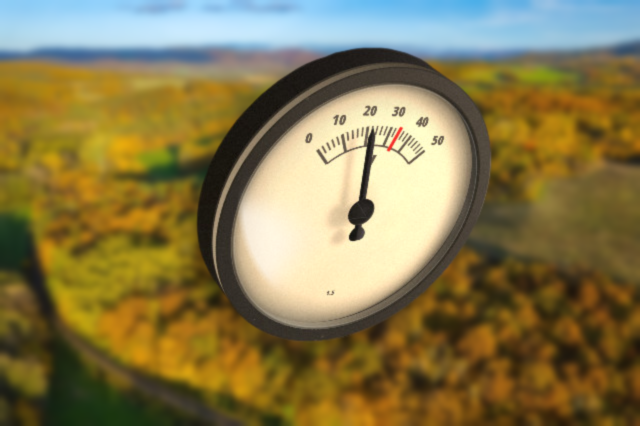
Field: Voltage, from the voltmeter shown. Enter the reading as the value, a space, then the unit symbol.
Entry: 20 V
